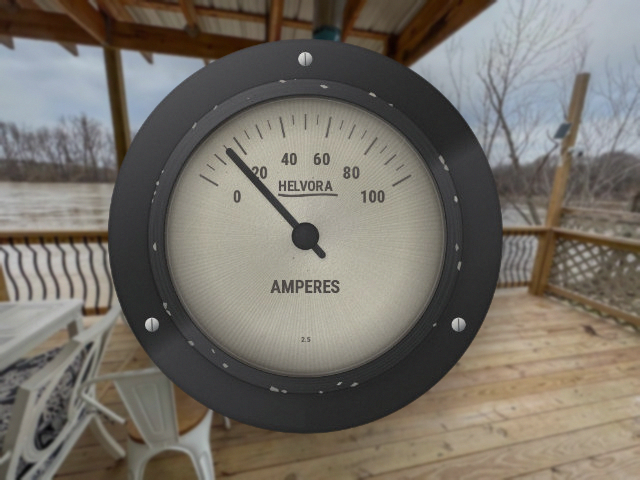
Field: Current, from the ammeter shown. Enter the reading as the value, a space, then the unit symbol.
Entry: 15 A
